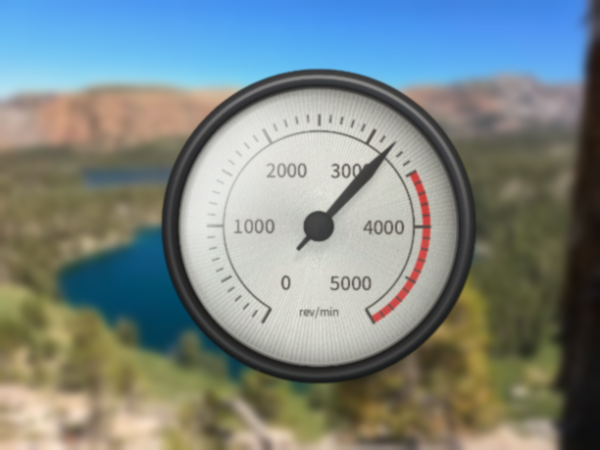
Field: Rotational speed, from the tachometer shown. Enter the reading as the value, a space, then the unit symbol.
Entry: 3200 rpm
